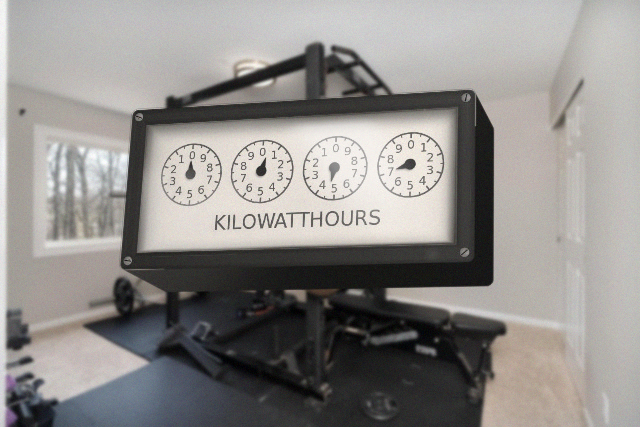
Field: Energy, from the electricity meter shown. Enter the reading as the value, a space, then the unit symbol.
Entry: 47 kWh
